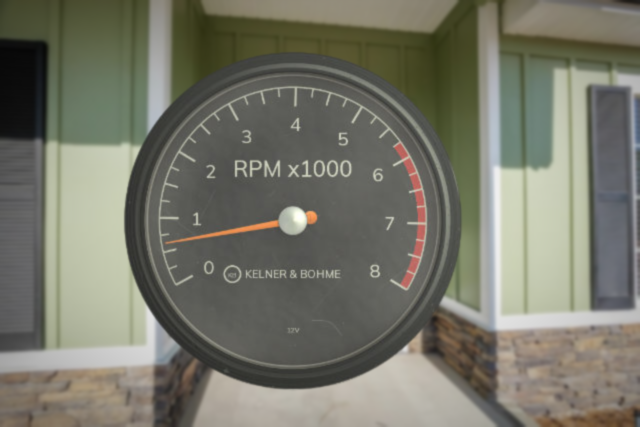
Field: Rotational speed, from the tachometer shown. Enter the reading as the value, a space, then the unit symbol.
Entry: 625 rpm
